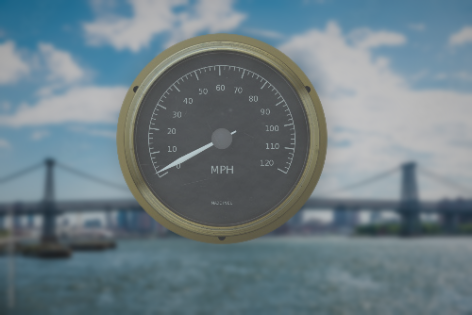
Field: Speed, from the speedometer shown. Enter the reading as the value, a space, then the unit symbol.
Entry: 2 mph
